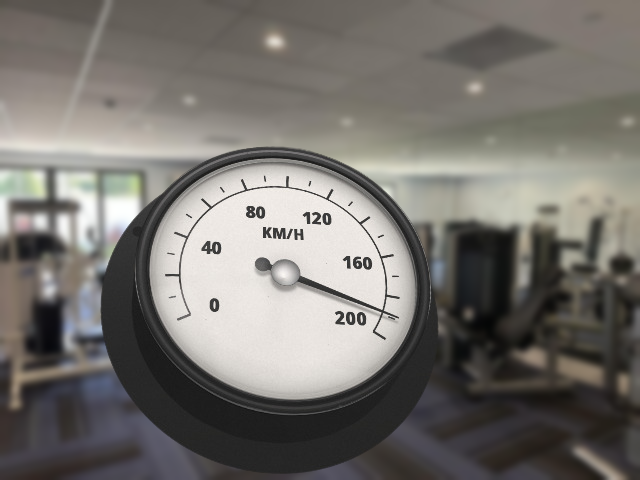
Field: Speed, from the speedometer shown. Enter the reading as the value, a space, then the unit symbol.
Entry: 190 km/h
